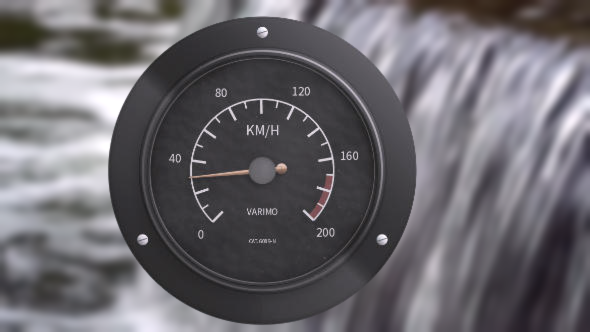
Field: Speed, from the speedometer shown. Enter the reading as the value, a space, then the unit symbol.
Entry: 30 km/h
